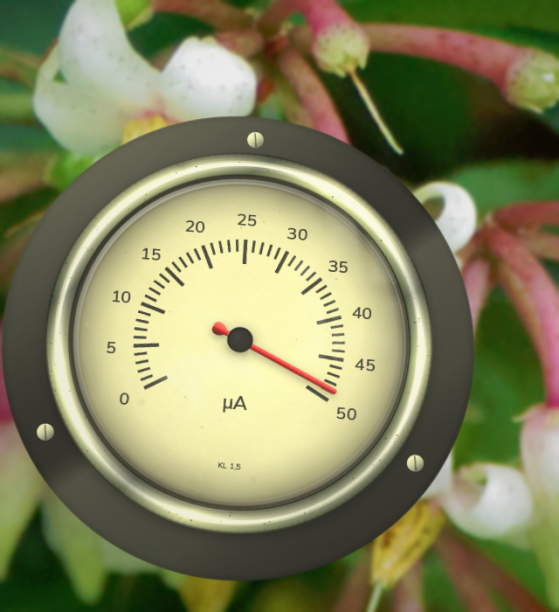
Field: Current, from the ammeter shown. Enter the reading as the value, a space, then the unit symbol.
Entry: 49 µA
